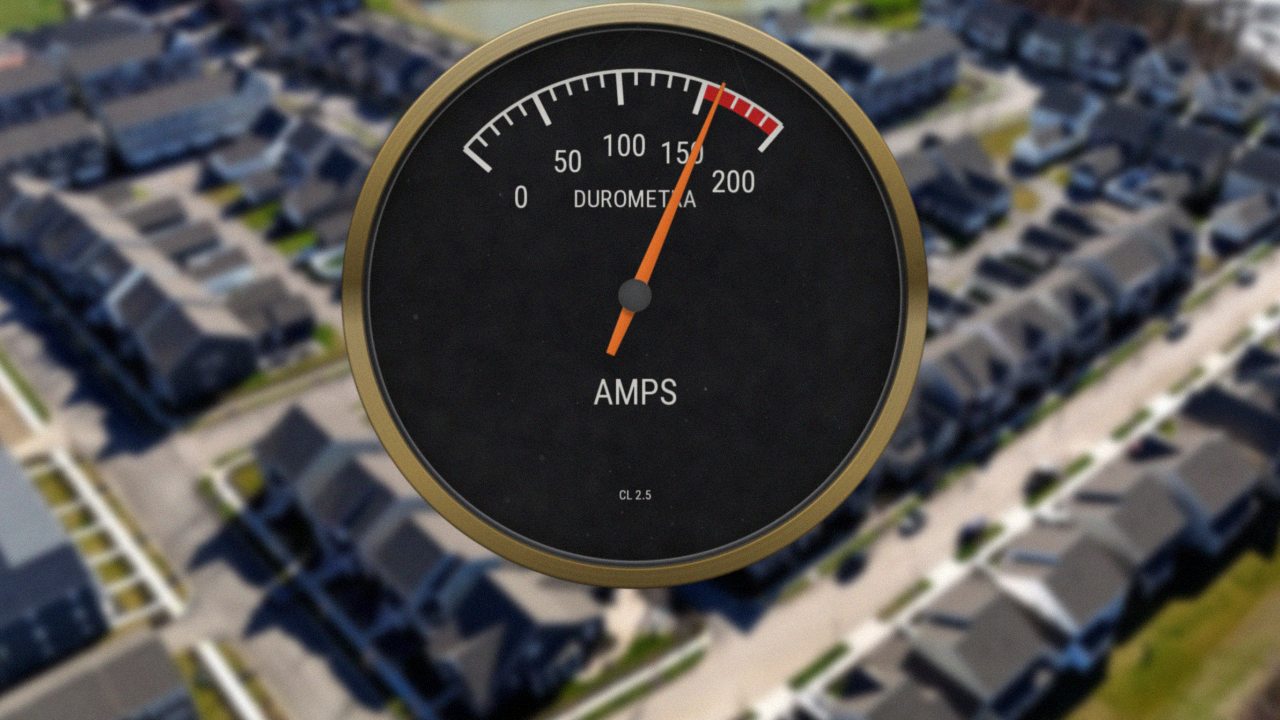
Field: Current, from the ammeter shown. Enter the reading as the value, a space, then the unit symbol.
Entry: 160 A
